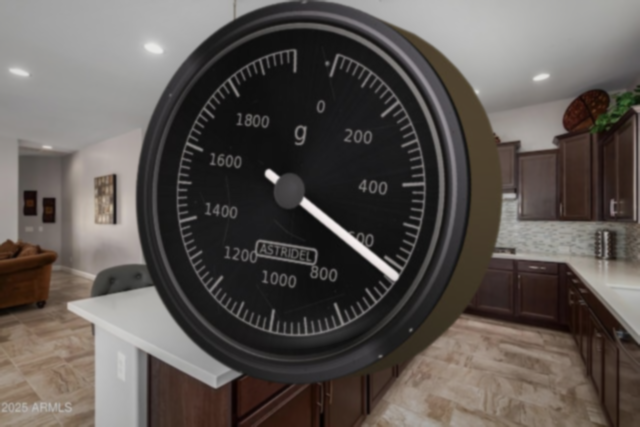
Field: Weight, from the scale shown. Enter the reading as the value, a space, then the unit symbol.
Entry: 620 g
